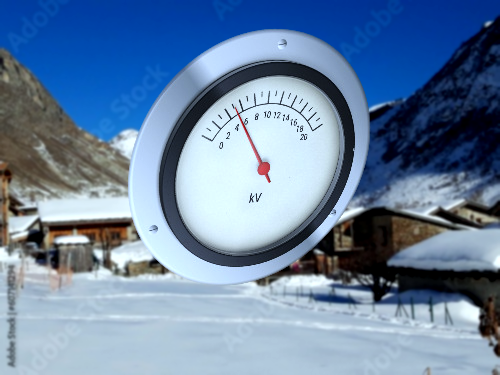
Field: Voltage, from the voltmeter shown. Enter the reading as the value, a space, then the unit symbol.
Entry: 5 kV
